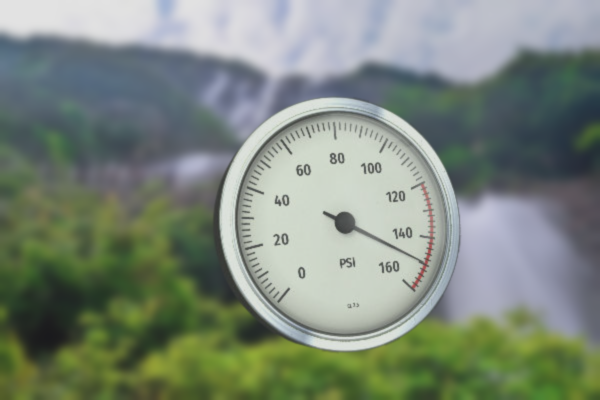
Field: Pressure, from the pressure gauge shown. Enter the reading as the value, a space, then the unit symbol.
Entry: 150 psi
